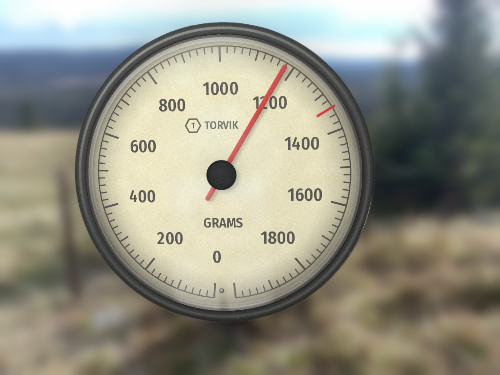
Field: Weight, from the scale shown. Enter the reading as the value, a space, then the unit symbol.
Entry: 1180 g
